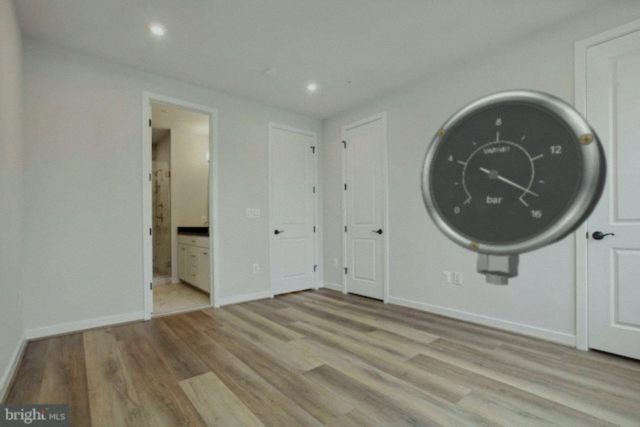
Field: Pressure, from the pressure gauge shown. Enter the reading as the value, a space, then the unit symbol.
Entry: 15 bar
